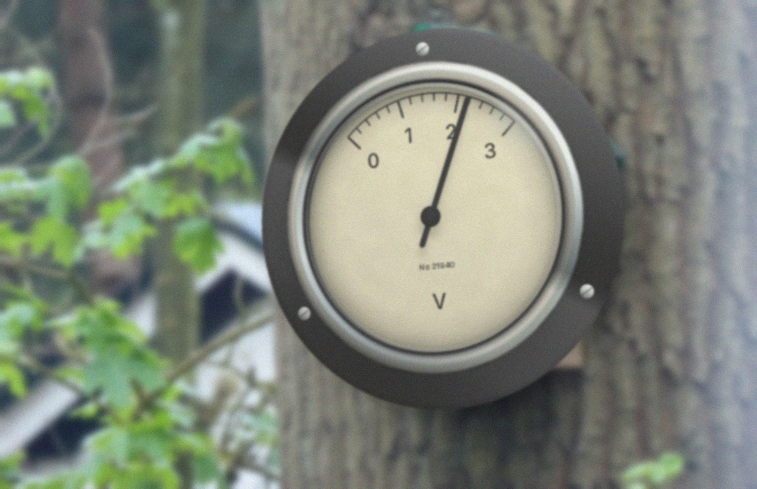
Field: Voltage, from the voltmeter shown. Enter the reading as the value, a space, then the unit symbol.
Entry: 2.2 V
